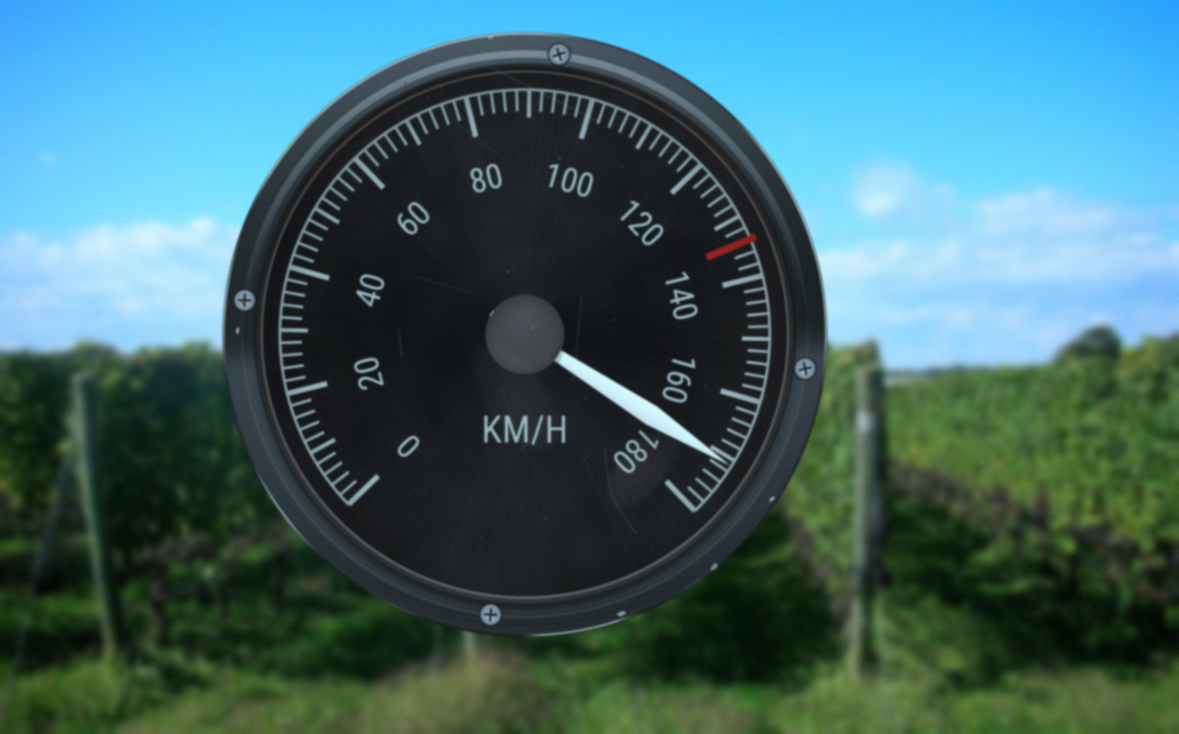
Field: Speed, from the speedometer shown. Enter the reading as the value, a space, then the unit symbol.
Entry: 171 km/h
